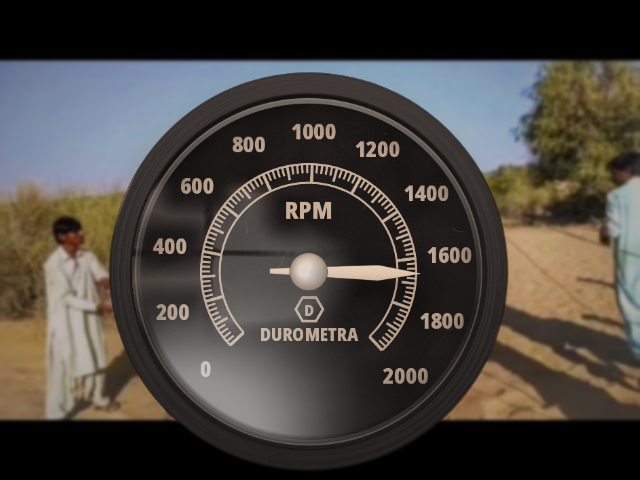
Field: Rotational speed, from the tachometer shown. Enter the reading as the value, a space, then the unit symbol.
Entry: 1660 rpm
